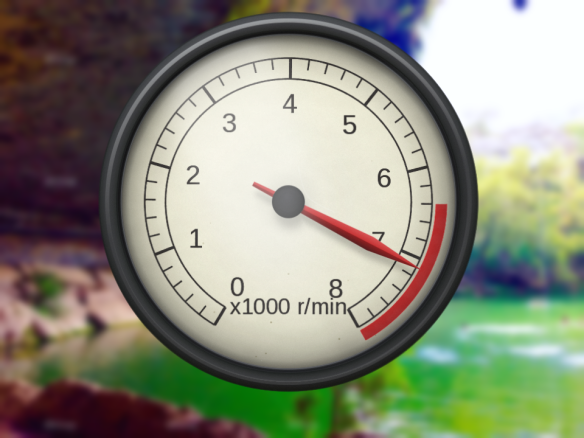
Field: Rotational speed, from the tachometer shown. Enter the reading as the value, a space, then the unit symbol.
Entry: 7100 rpm
